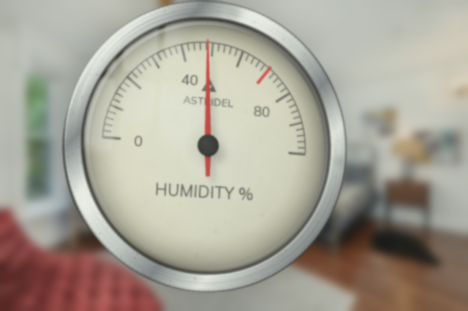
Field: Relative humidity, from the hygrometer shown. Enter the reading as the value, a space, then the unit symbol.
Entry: 48 %
